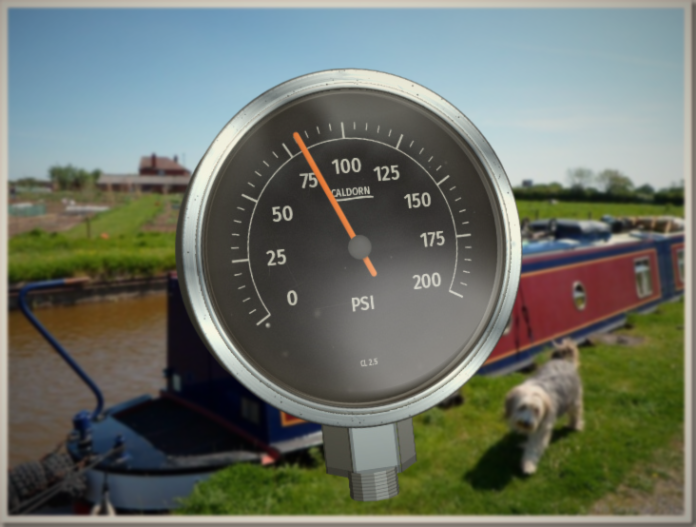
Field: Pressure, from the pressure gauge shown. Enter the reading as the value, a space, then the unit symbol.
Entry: 80 psi
